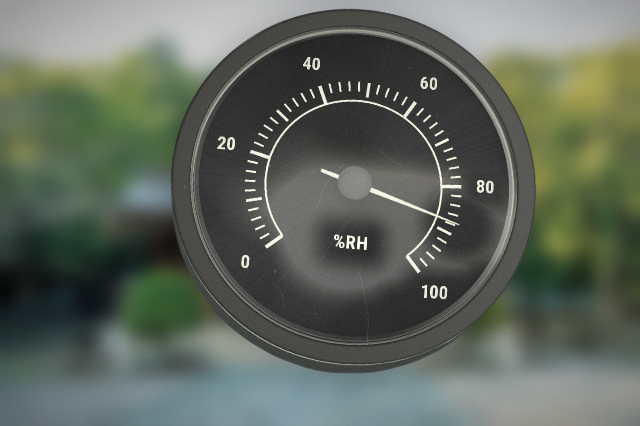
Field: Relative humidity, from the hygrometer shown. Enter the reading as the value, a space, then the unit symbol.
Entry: 88 %
